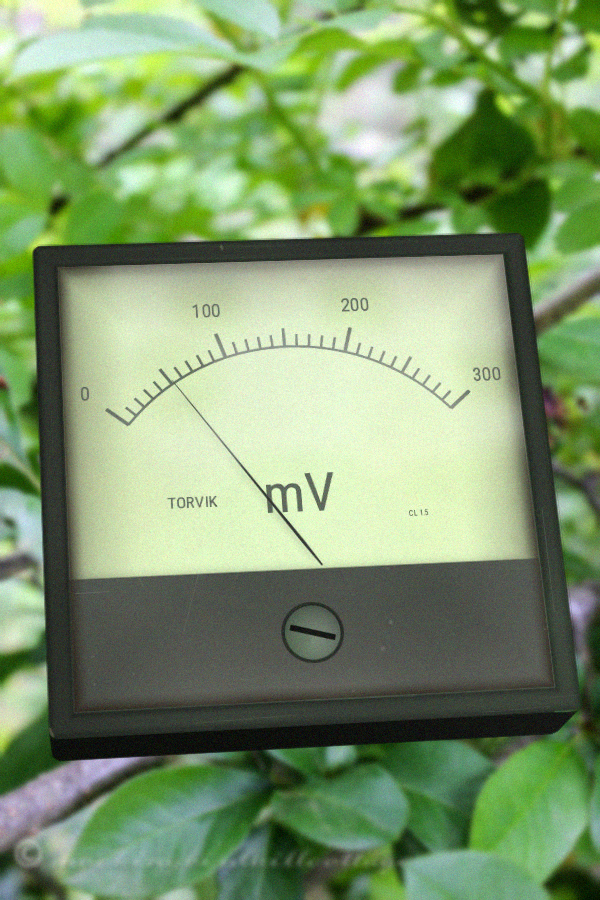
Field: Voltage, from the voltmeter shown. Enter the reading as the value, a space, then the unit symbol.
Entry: 50 mV
